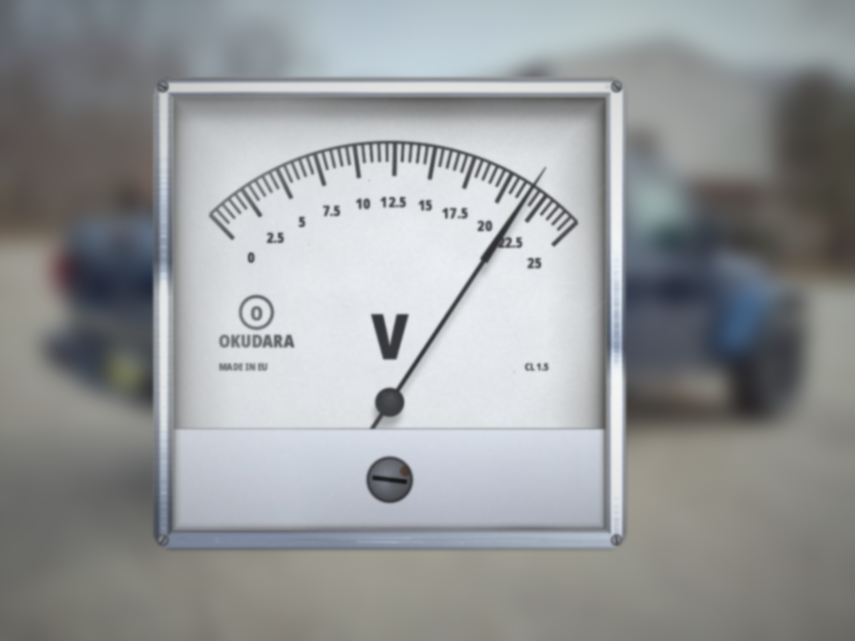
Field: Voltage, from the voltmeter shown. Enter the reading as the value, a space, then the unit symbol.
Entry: 21.5 V
